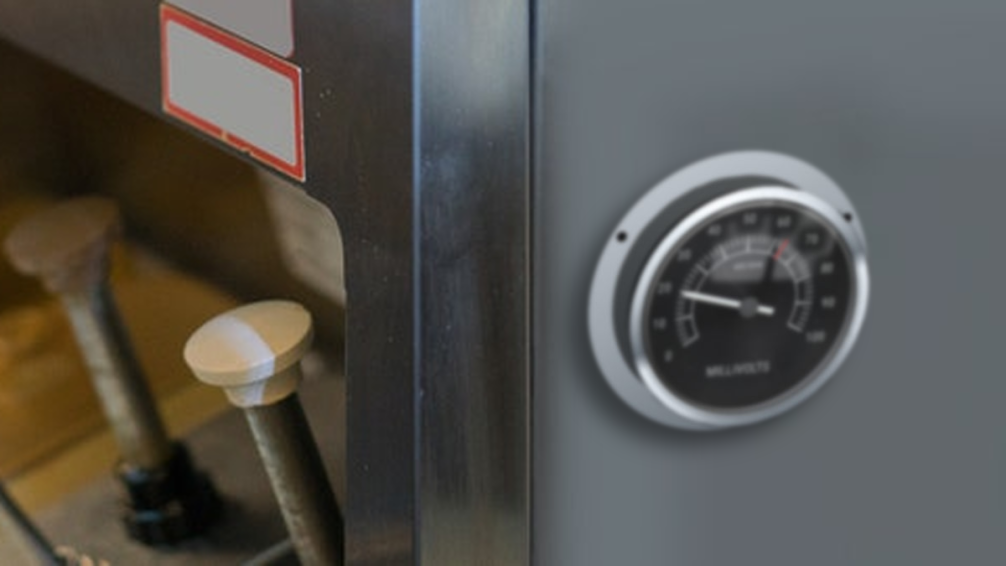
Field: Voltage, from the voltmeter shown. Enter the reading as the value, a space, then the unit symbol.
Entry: 20 mV
